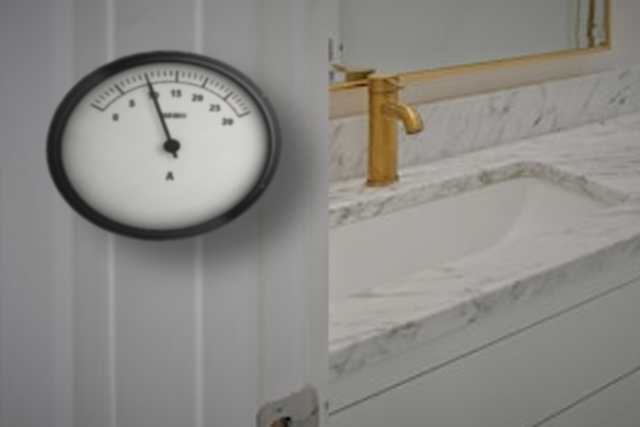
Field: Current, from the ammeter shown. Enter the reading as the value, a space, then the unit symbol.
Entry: 10 A
